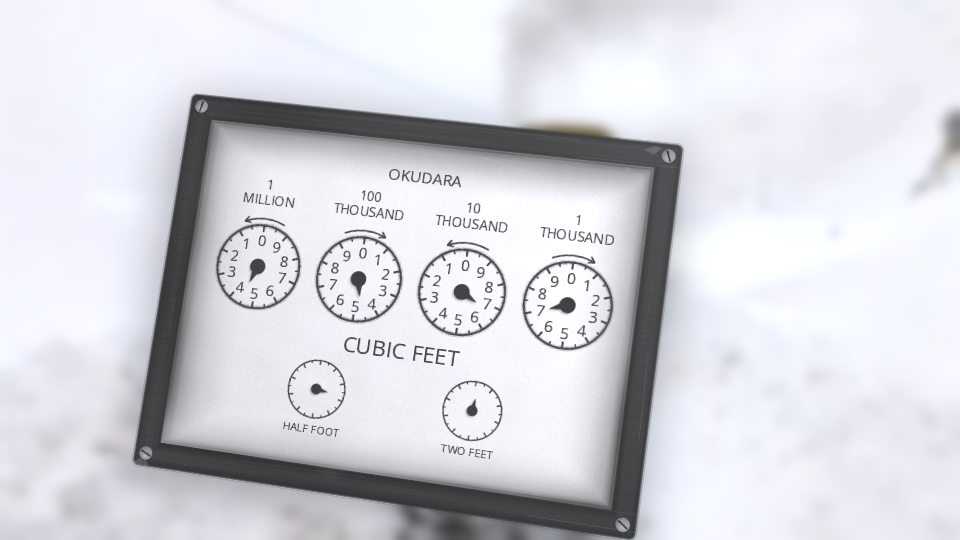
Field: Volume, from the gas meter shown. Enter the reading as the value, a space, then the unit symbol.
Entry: 446700 ft³
